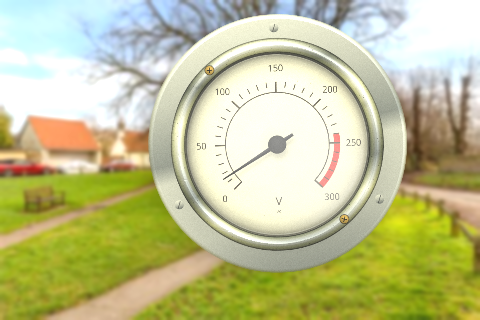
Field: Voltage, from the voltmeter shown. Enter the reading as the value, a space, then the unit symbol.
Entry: 15 V
